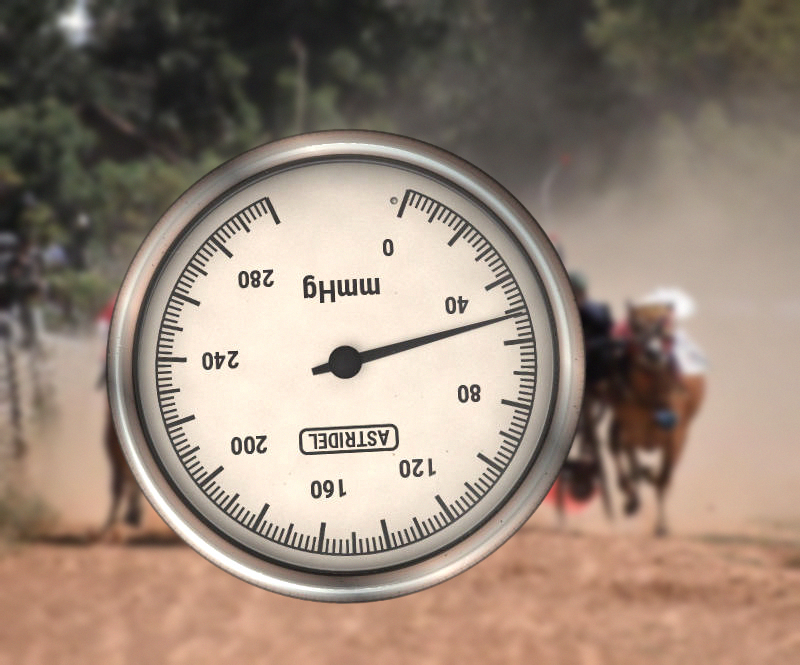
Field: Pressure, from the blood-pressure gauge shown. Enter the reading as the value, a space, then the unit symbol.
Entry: 52 mmHg
